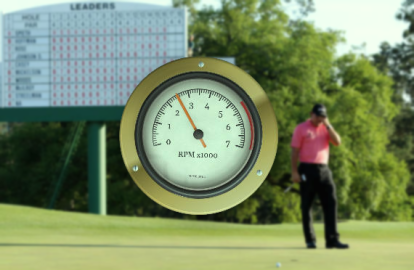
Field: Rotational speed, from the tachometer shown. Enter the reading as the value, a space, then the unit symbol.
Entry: 2500 rpm
